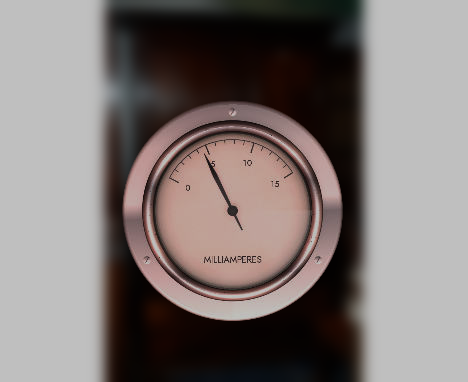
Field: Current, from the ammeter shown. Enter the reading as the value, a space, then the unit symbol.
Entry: 4.5 mA
